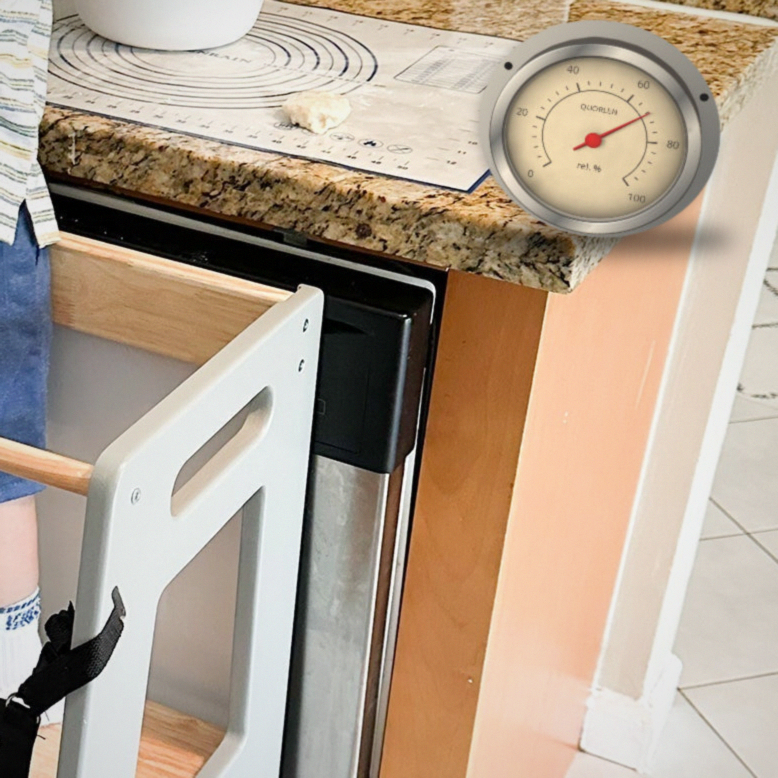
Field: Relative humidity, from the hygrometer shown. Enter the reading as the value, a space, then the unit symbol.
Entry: 68 %
